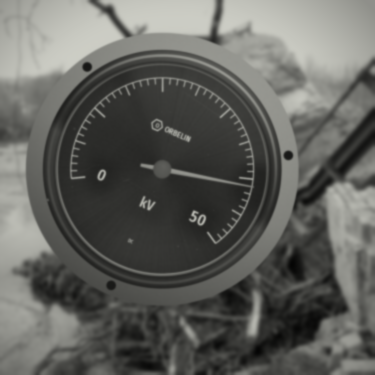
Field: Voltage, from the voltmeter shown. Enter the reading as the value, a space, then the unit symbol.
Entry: 41 kV
